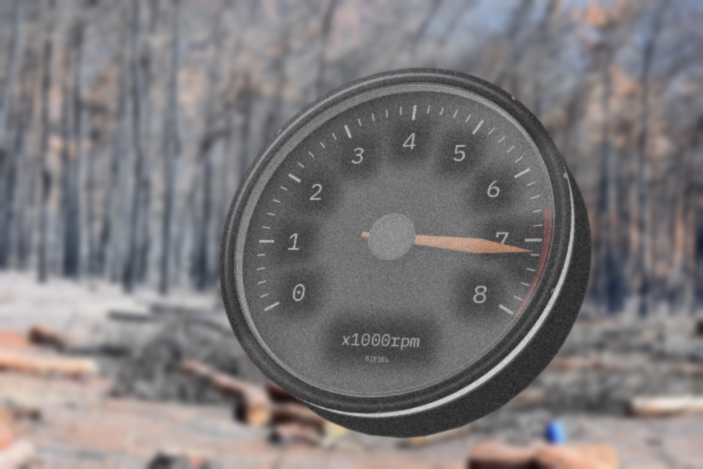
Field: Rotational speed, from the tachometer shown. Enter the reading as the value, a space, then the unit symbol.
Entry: 7200 rpm
